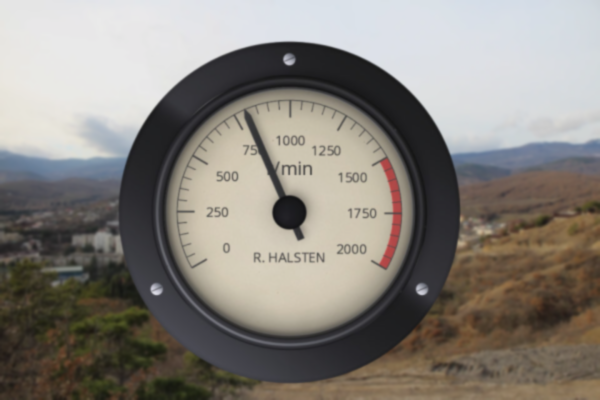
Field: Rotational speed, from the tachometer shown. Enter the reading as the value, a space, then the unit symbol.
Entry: 800 rpm
